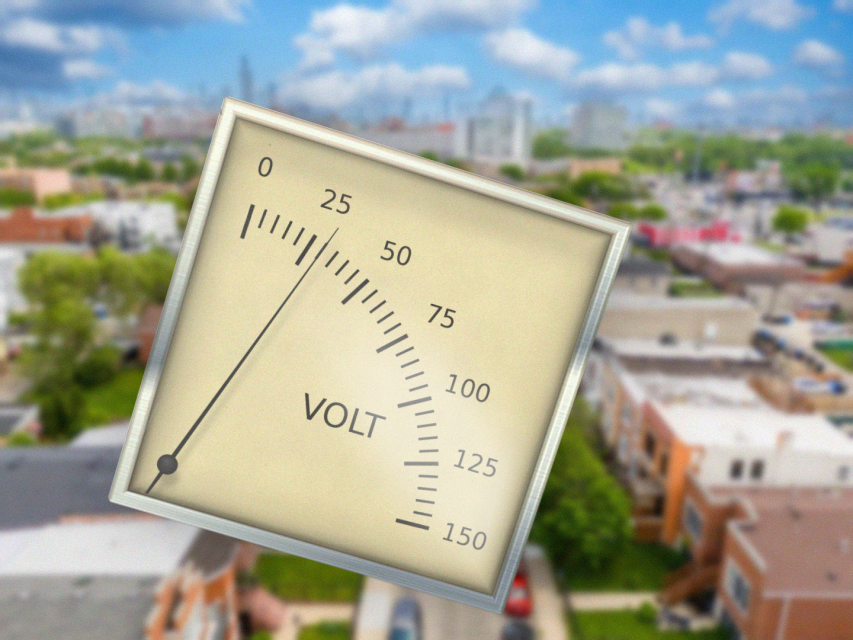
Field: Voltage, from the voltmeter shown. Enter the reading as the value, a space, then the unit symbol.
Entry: 30 V
